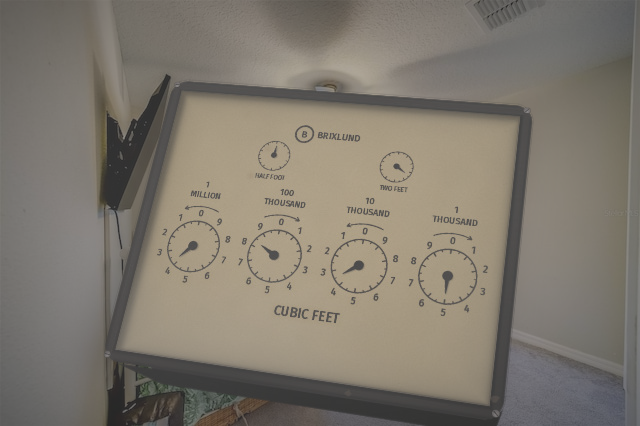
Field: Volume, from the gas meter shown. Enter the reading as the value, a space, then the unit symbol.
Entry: 383500 ft³
